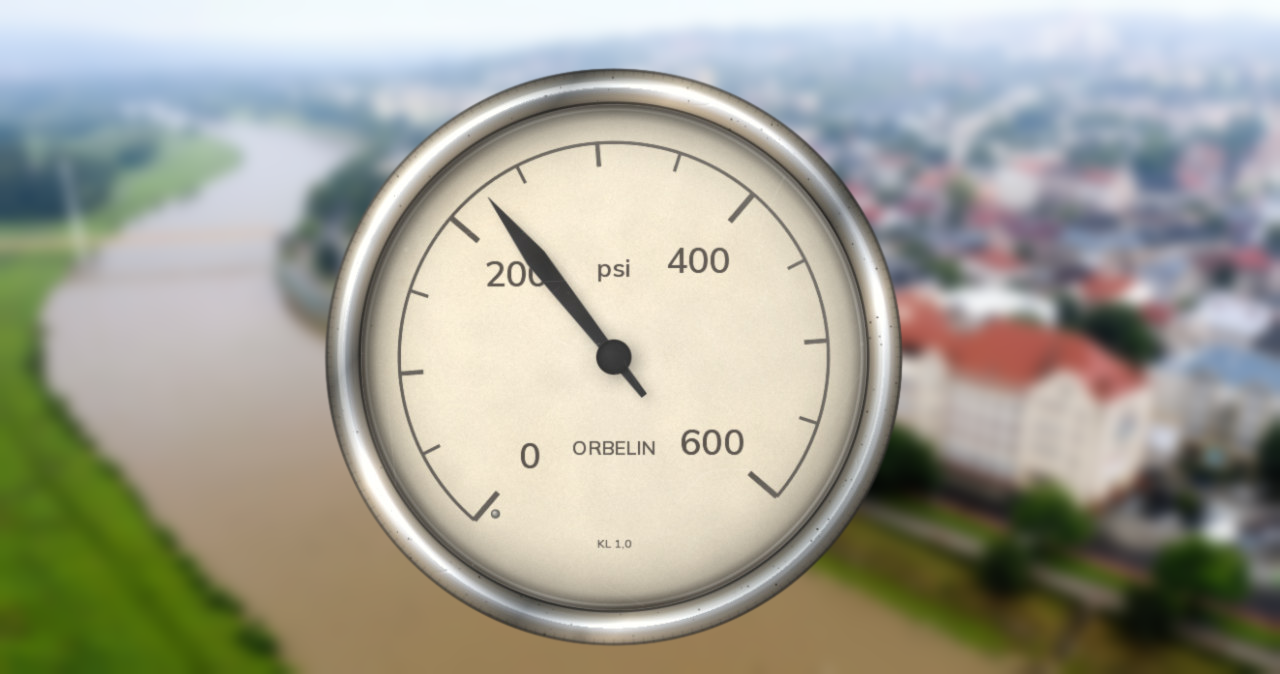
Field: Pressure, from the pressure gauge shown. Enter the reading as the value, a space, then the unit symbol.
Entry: 225 psi
